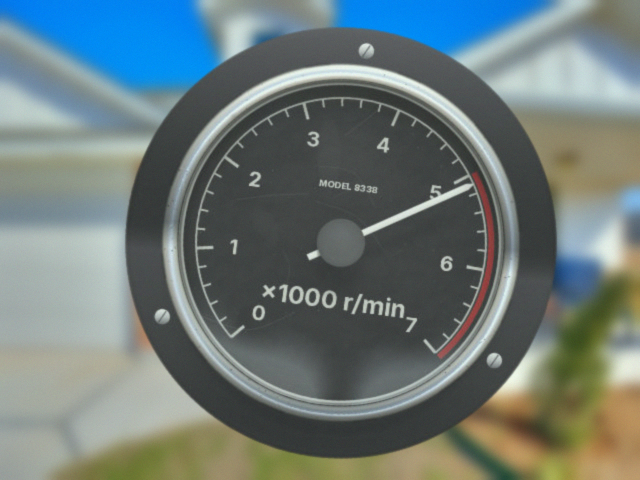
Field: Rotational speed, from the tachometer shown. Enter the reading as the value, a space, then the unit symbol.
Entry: 5100 rpm
